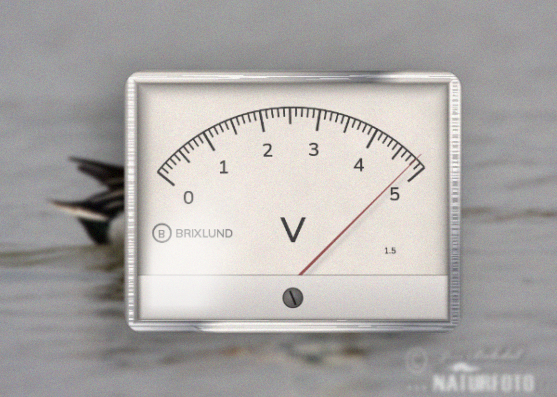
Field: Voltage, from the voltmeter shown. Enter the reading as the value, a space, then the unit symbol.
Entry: 4.8 V
